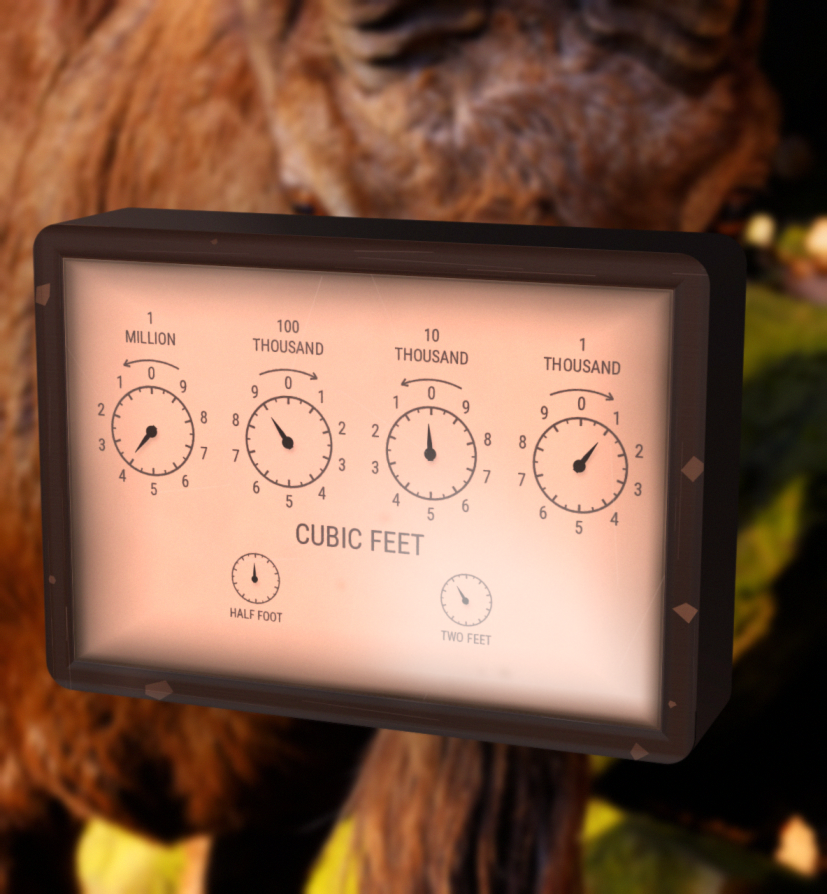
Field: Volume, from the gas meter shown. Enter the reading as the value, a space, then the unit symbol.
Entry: 390100 ft³
